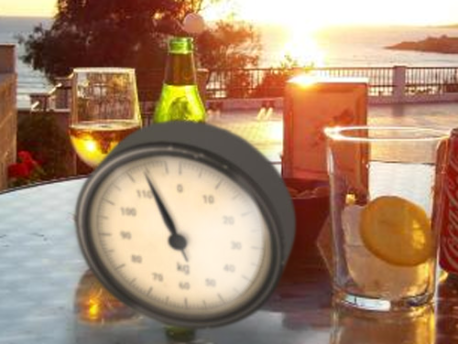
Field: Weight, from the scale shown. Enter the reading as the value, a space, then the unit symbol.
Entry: 115 kg
